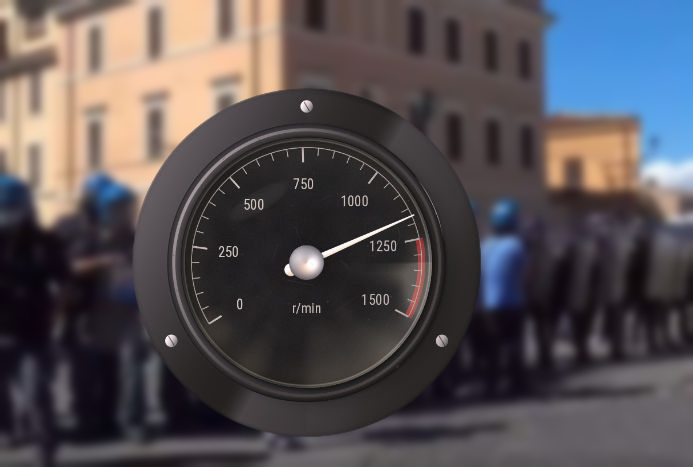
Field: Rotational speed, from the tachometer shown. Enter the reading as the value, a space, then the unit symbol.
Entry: 1175 rpm
